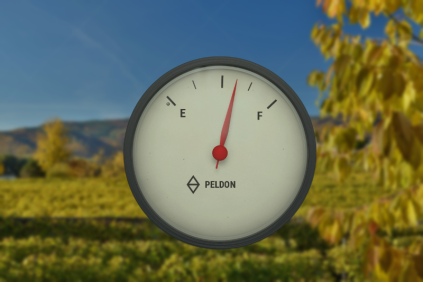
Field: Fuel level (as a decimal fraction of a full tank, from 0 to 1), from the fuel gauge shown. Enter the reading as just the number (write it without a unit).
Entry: 0.625
